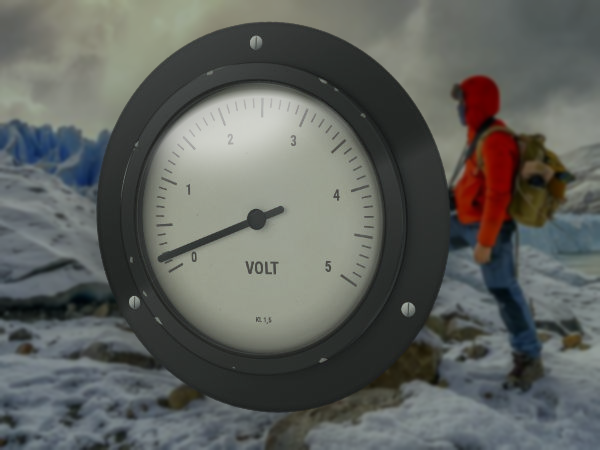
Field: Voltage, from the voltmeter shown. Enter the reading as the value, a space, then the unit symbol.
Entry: 0.15 V
